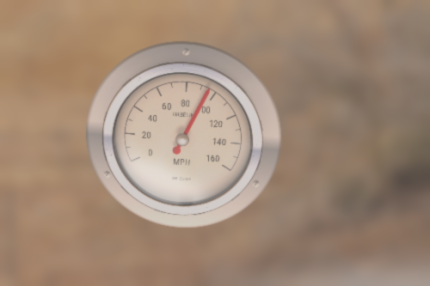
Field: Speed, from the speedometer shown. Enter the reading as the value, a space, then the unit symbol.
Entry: 95 mph
